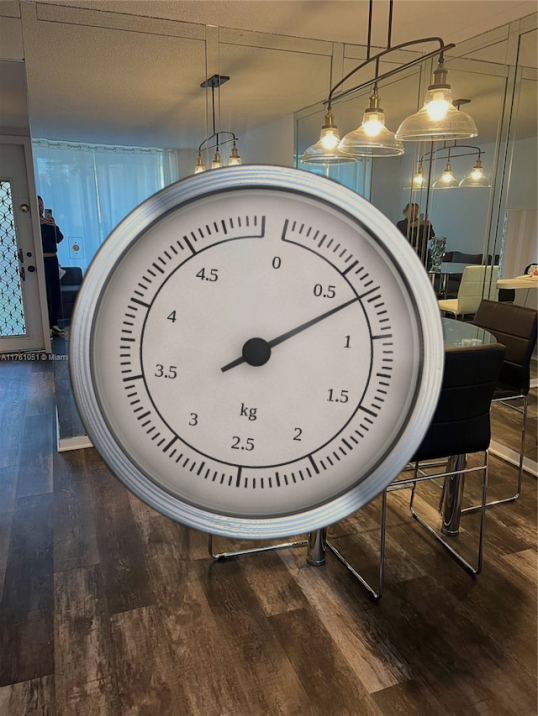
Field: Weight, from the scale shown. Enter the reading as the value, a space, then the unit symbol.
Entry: 0.7 kg
